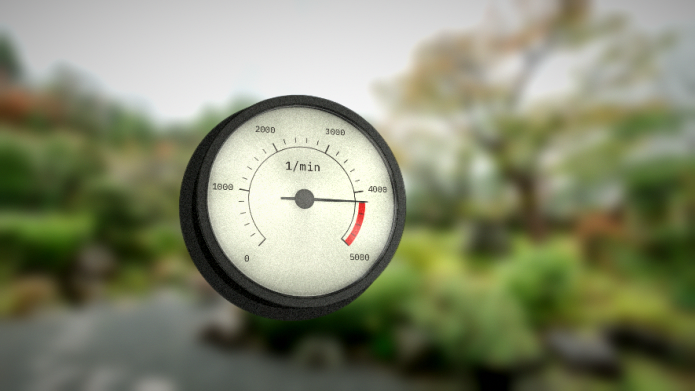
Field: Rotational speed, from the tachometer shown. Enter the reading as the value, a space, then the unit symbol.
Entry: 4200 rpm
